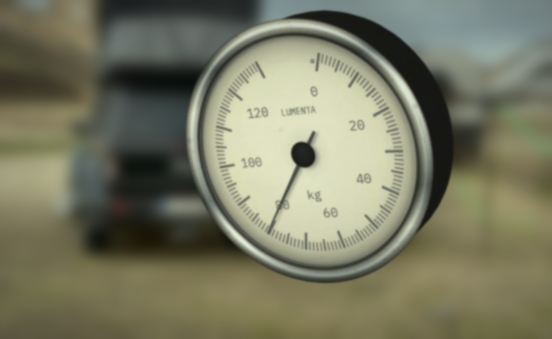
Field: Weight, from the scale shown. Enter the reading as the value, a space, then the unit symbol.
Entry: 80 kg
